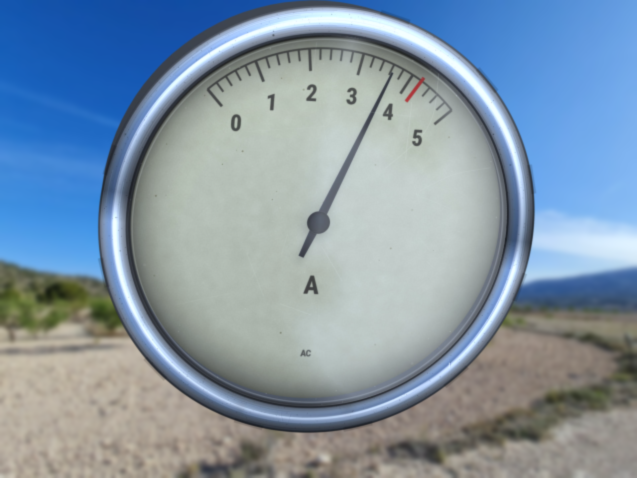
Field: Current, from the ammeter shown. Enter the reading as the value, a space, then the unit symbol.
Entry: 3.6 A
